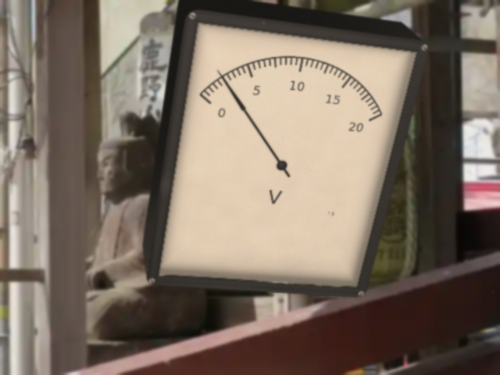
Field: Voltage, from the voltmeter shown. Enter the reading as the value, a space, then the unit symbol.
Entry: 2.5 V
